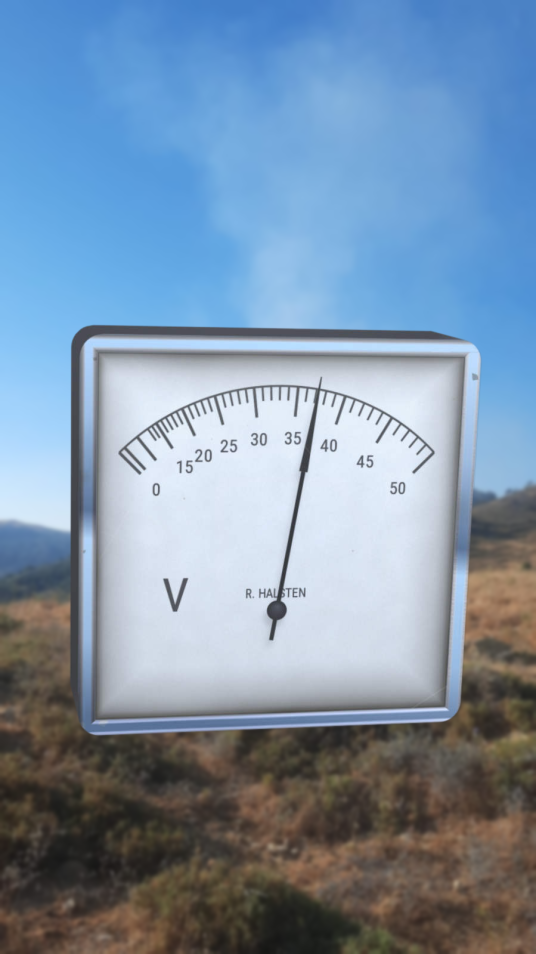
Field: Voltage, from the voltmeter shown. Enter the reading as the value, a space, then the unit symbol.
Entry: 37 V
